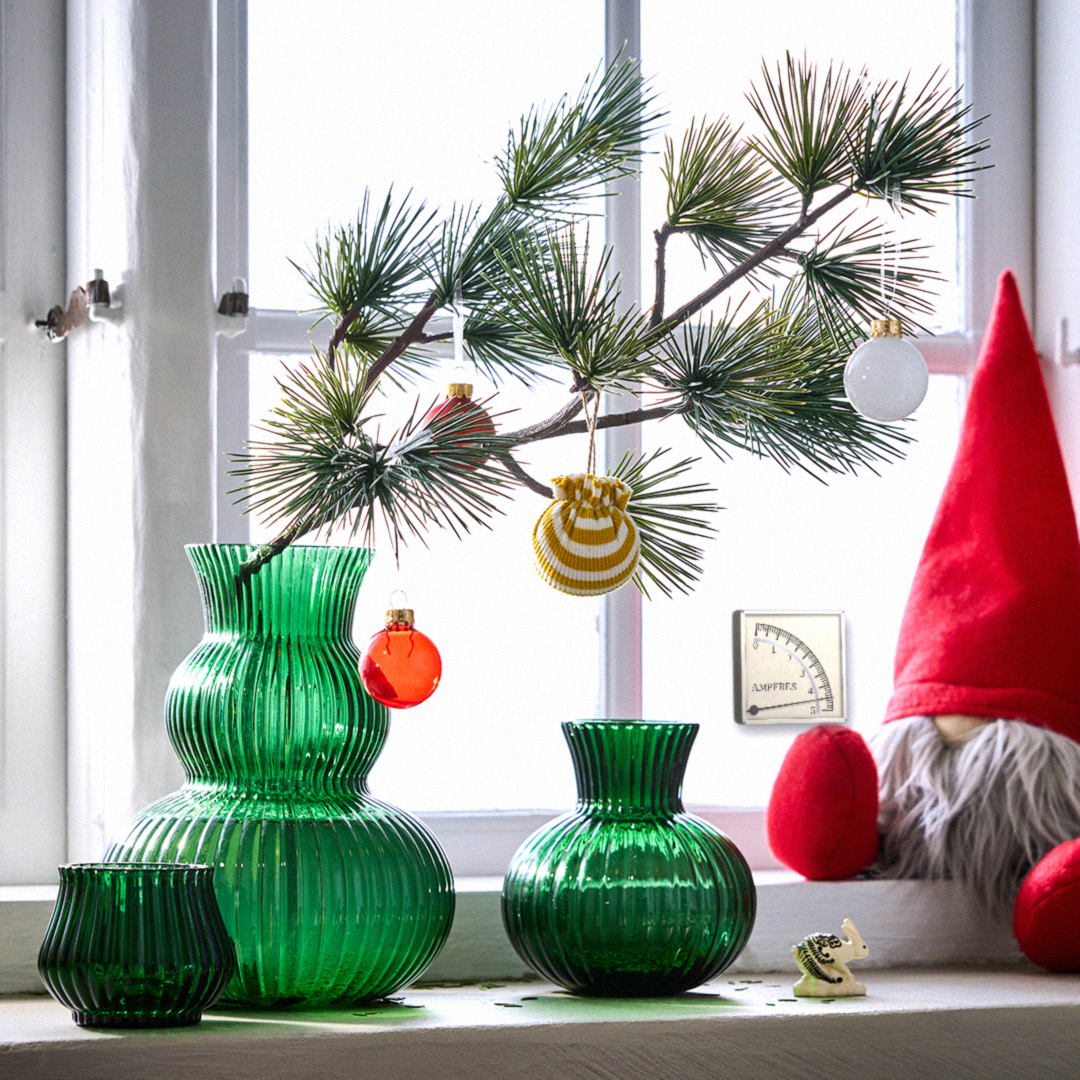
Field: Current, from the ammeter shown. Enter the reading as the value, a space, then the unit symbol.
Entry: 4.5 A
